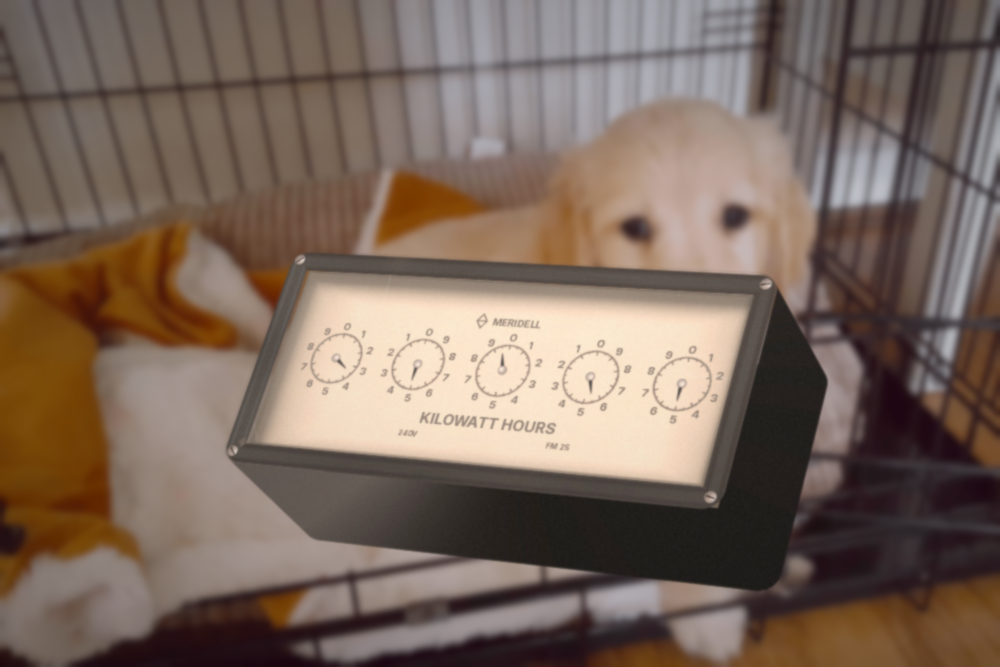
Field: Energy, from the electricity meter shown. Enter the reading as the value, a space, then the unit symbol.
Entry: 34955 kWh
